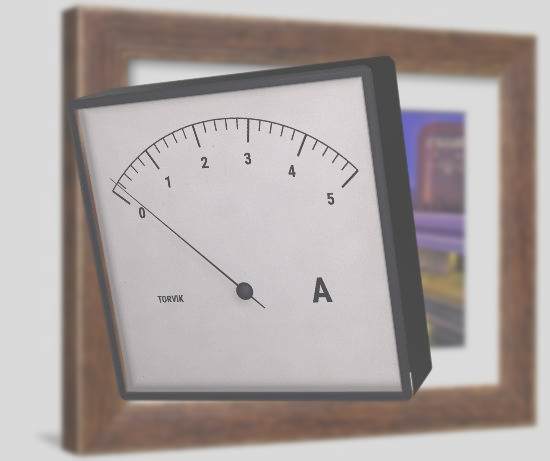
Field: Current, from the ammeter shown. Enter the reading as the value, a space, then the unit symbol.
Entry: 0.2 A
